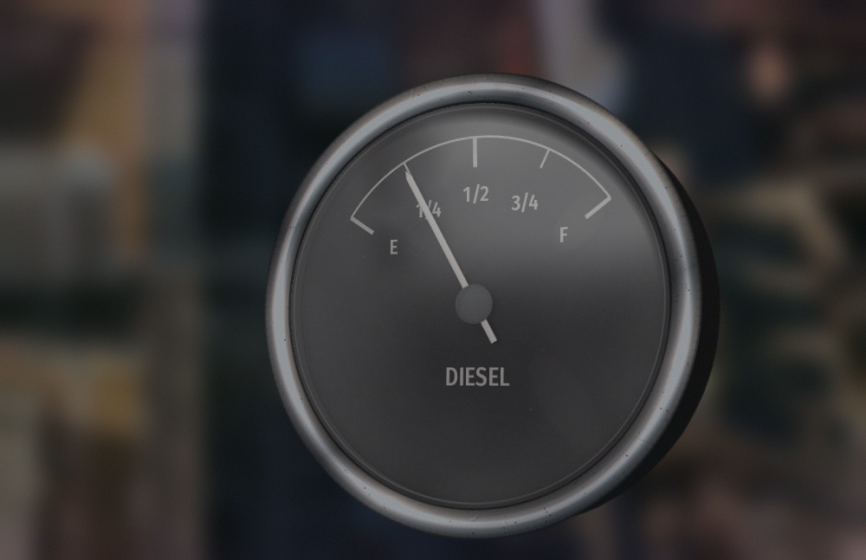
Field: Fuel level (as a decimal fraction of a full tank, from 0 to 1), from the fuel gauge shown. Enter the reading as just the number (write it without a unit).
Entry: 0.25
